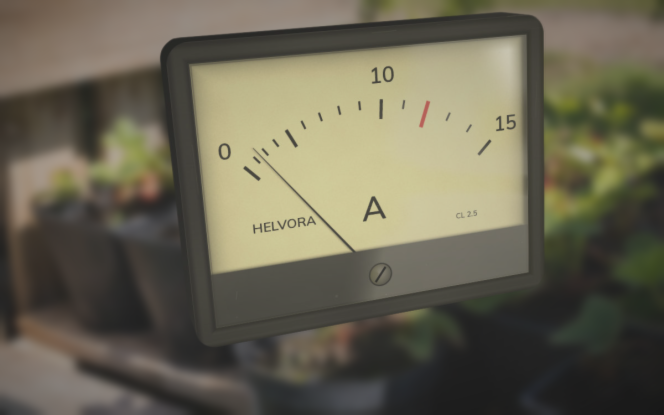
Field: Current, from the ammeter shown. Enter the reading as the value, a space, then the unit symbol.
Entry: 2.5 A
